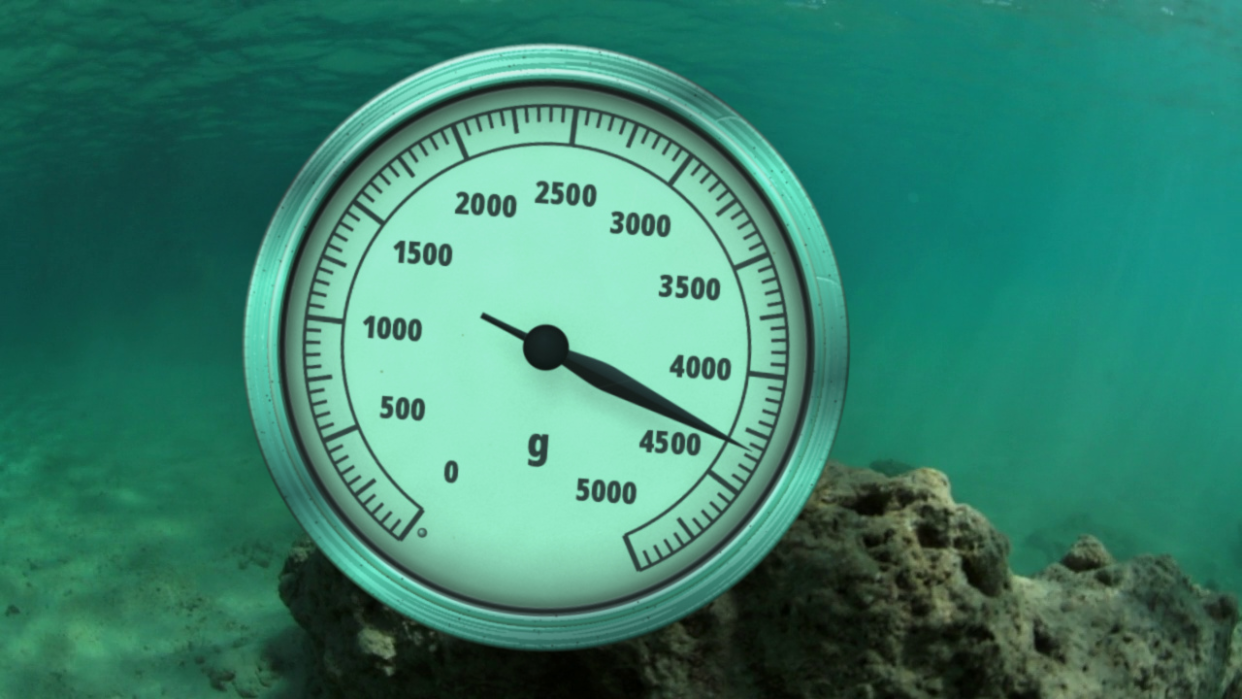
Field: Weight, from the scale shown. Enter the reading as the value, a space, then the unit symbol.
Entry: 4325 g
